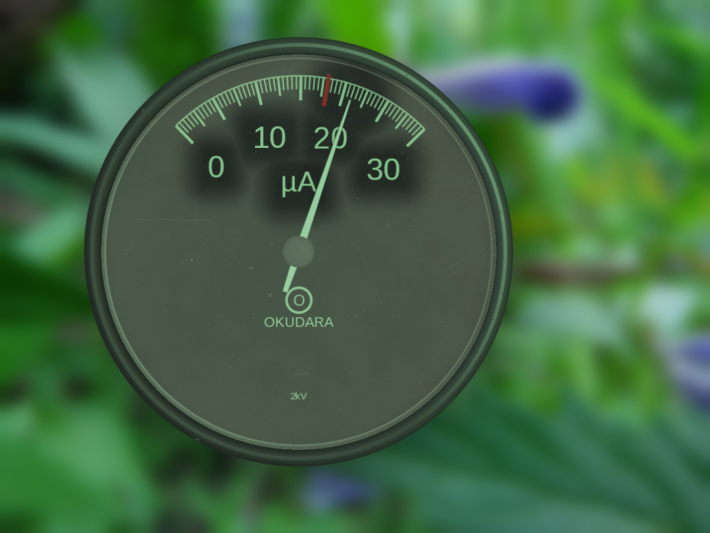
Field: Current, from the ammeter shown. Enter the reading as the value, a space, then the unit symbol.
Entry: 21 µA
